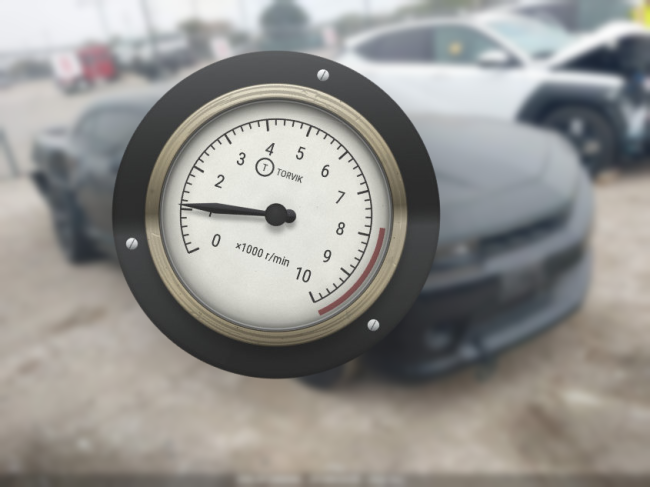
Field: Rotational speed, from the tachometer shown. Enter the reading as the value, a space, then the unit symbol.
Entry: 1100 rpm
